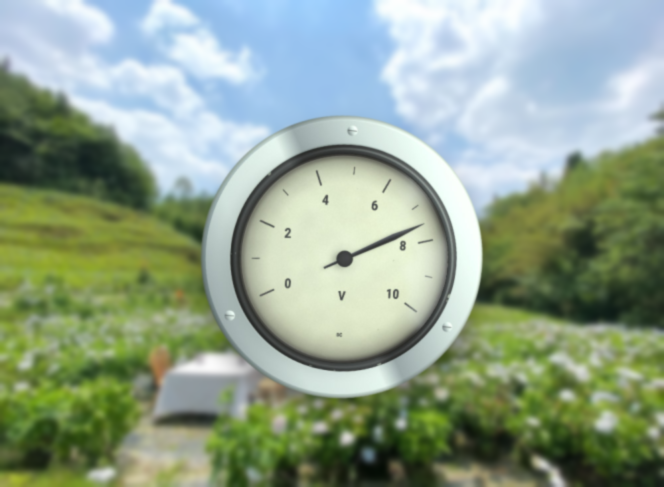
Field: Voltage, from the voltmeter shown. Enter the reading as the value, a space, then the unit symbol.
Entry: 7.5 V
